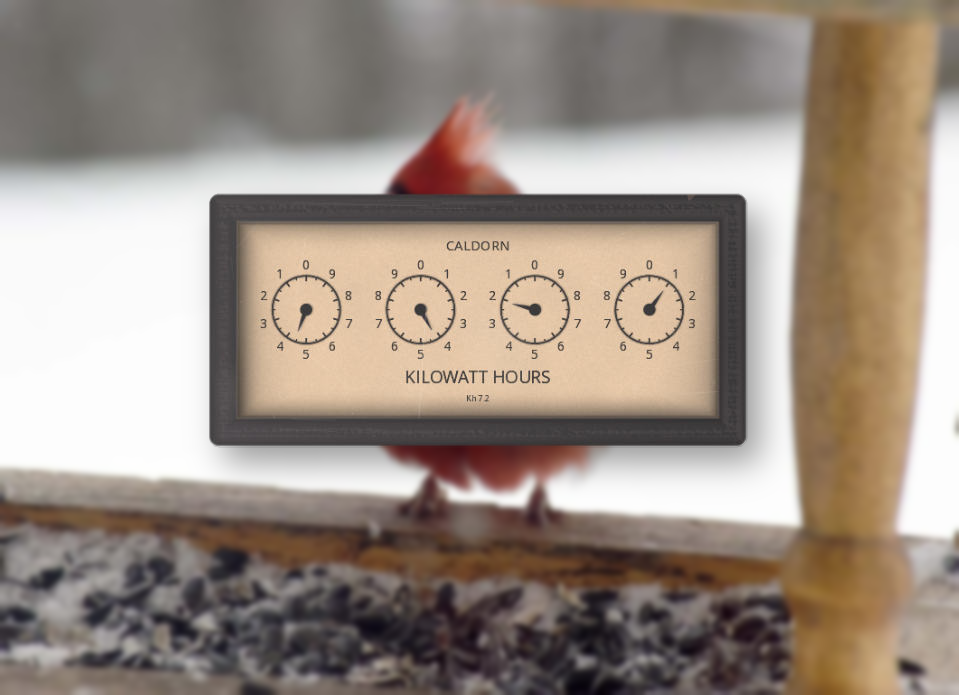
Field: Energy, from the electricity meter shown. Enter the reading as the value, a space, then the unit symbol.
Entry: 4421 kWh
